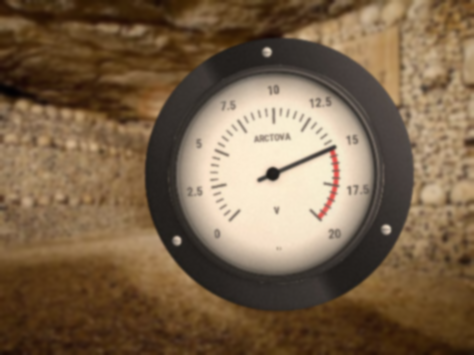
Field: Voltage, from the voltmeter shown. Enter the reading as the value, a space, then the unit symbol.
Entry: 15 V
